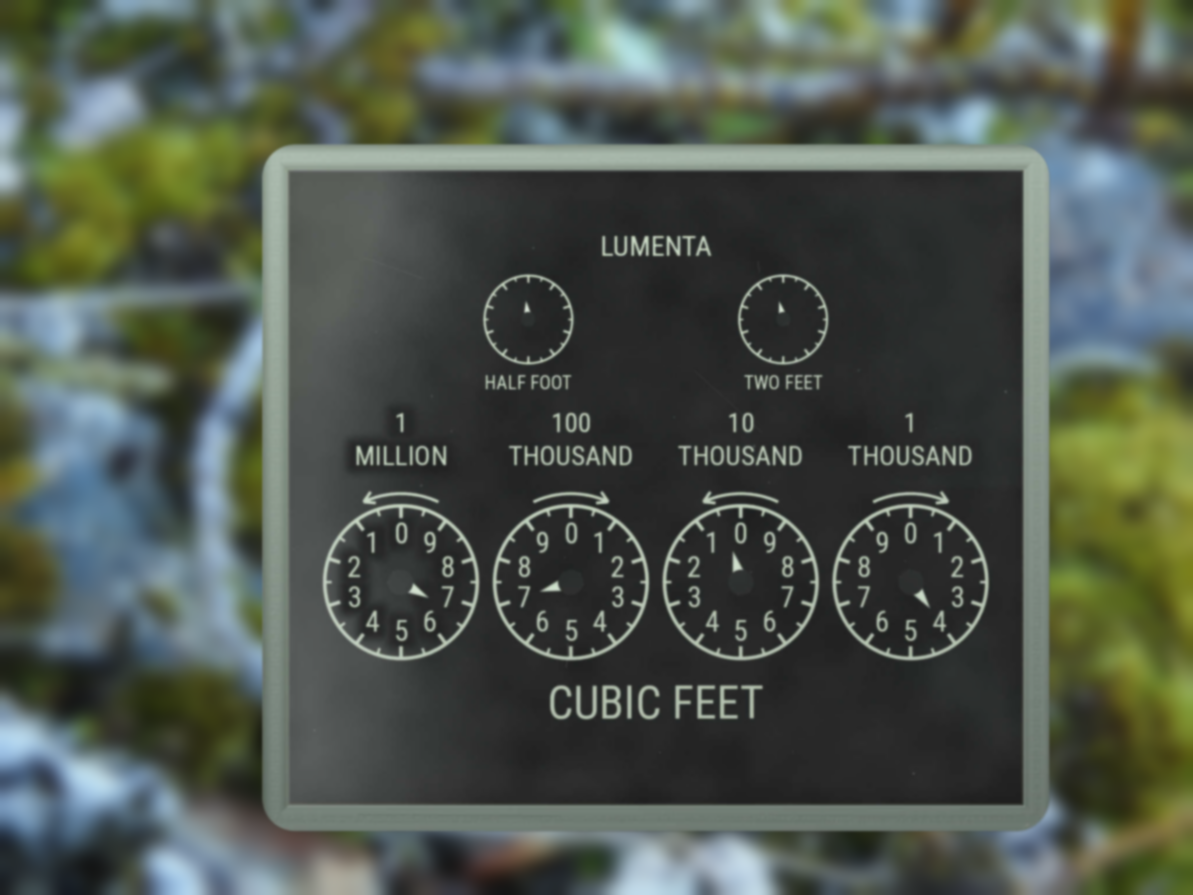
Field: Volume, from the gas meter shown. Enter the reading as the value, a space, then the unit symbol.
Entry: 670400 ft³
